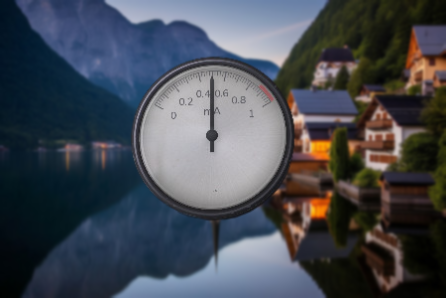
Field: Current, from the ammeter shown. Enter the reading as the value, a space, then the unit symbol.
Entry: 0.5 mA
